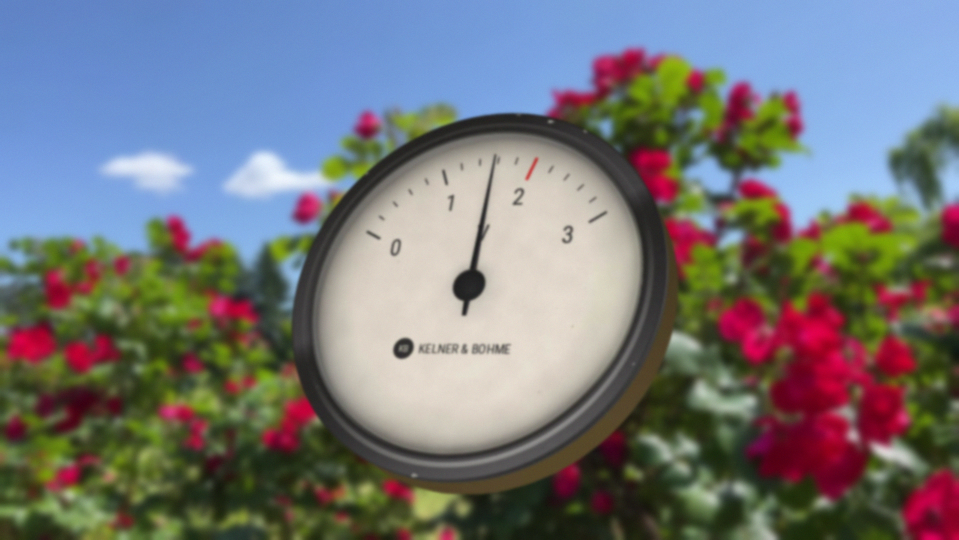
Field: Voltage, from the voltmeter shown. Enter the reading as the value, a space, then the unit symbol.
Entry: 1.6 V
